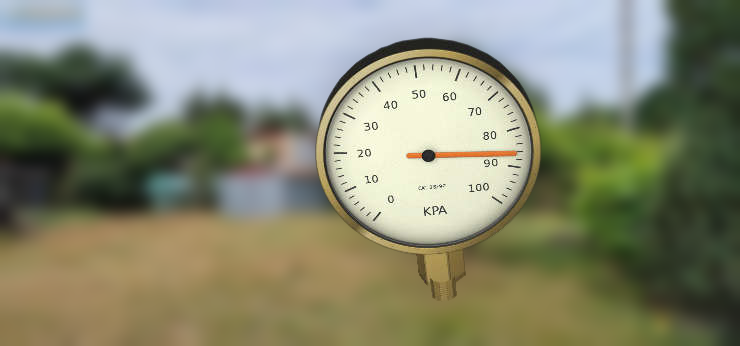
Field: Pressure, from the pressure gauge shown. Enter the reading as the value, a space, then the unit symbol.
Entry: 86 kPa
